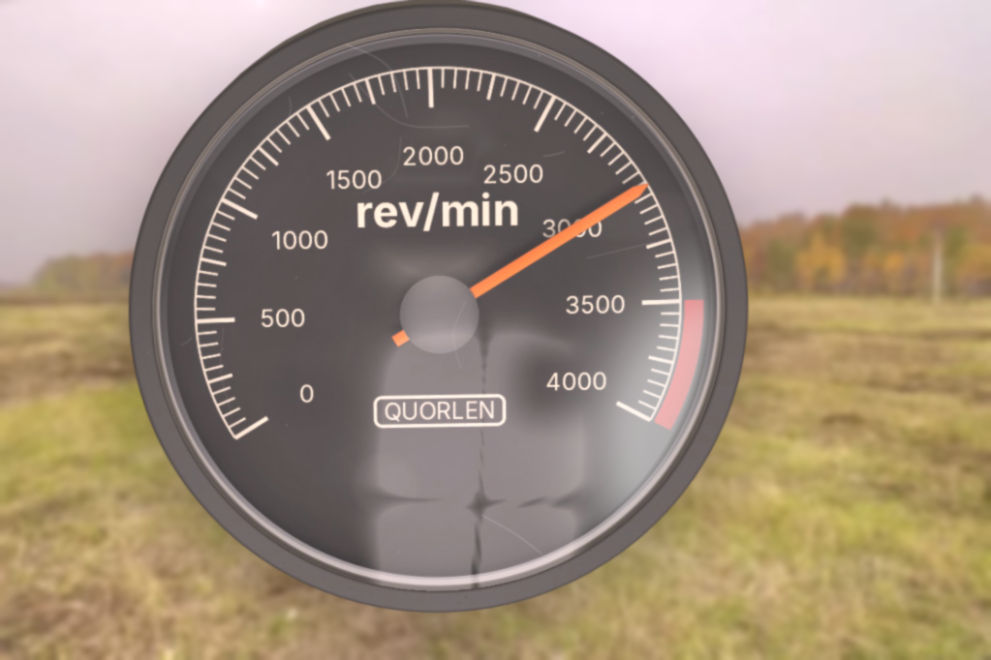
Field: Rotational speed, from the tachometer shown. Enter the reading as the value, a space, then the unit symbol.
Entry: 3000 rpm
